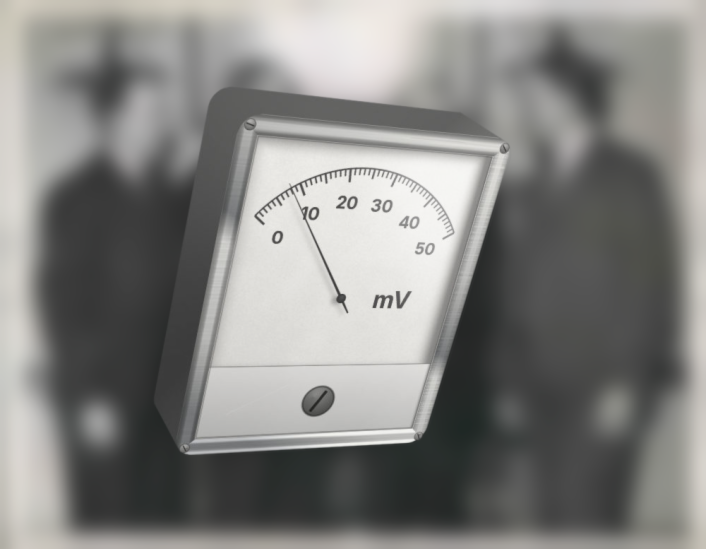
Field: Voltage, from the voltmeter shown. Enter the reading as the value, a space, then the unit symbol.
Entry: 8 mV
